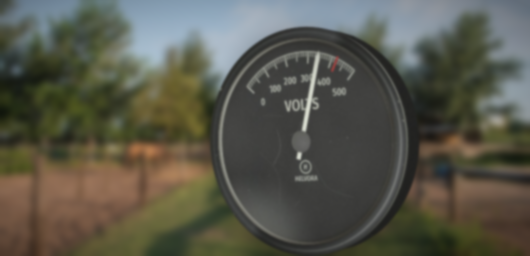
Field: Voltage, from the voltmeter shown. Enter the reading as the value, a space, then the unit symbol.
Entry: 350 V
